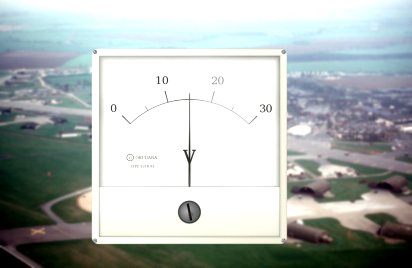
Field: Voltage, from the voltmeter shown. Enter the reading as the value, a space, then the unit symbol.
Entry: 15 V
